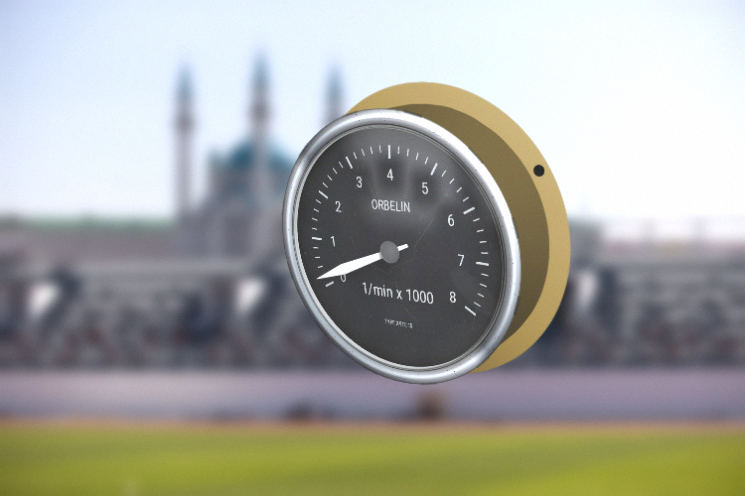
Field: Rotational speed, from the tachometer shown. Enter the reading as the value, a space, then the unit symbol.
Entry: 200 rpm
